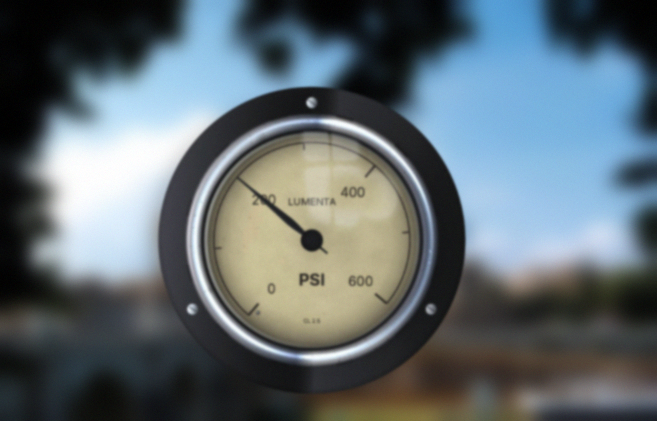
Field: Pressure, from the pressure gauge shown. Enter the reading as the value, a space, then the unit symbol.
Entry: 200 psi
